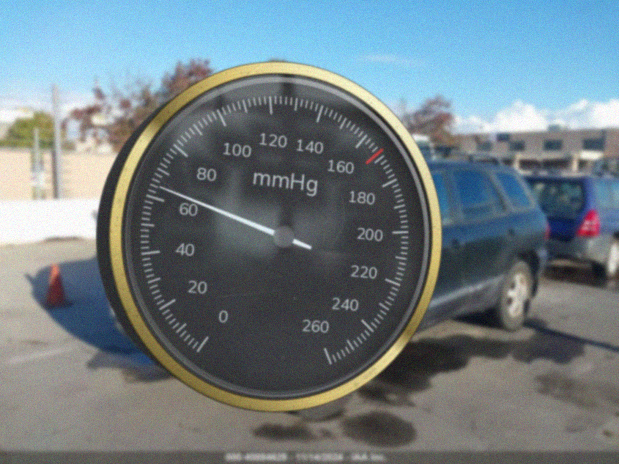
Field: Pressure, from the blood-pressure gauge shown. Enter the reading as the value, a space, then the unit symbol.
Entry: 64 mmHg
